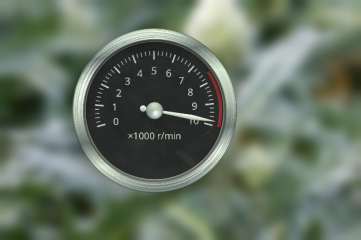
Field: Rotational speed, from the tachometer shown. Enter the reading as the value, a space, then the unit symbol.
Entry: 9800 rpm
